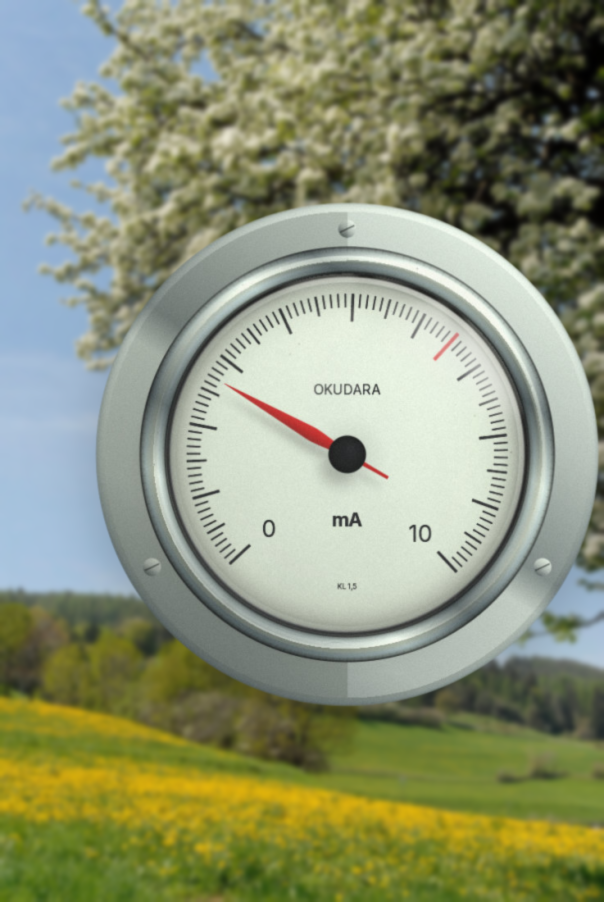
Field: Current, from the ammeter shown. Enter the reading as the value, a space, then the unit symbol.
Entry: 2.7 mA
